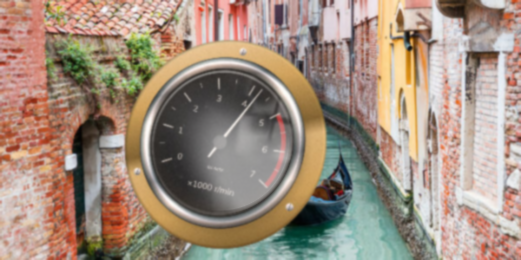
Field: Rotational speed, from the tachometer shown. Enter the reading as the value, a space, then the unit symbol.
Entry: 4250 rpm
